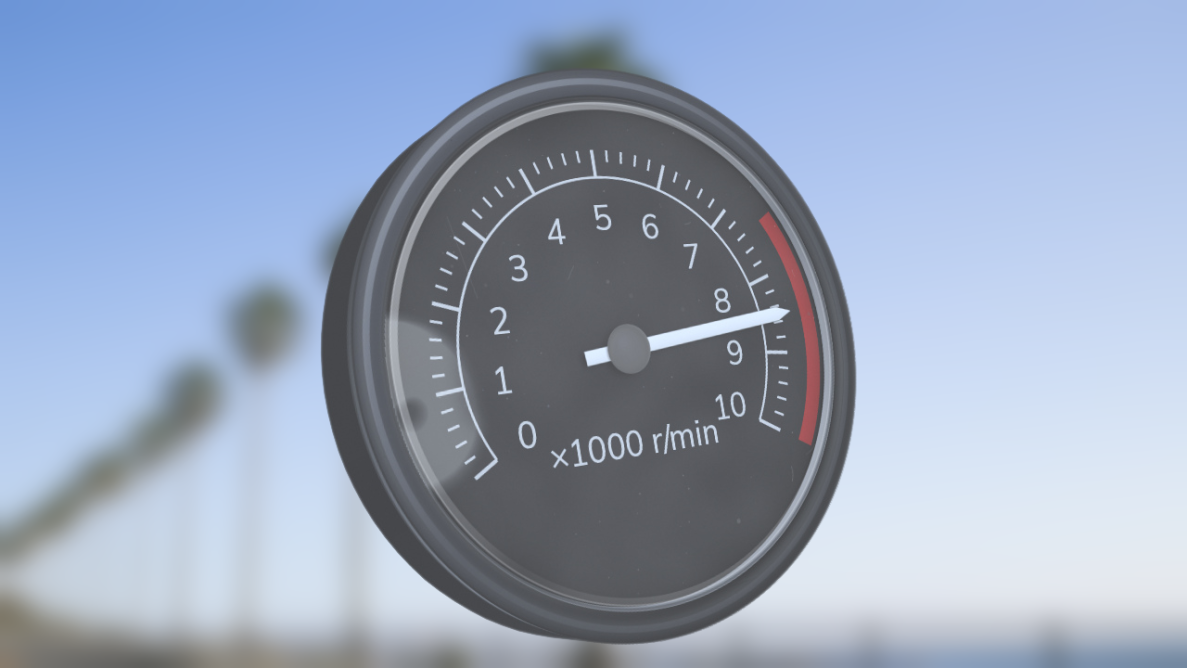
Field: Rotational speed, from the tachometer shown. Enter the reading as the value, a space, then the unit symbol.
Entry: 8500 rpm
